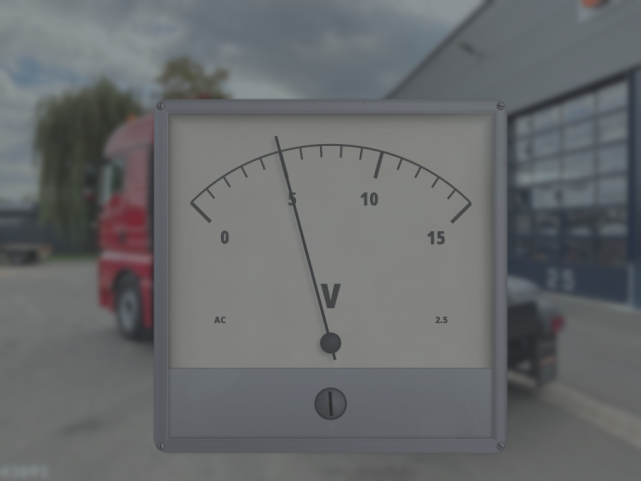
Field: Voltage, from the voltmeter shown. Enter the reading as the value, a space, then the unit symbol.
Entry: 5 V
